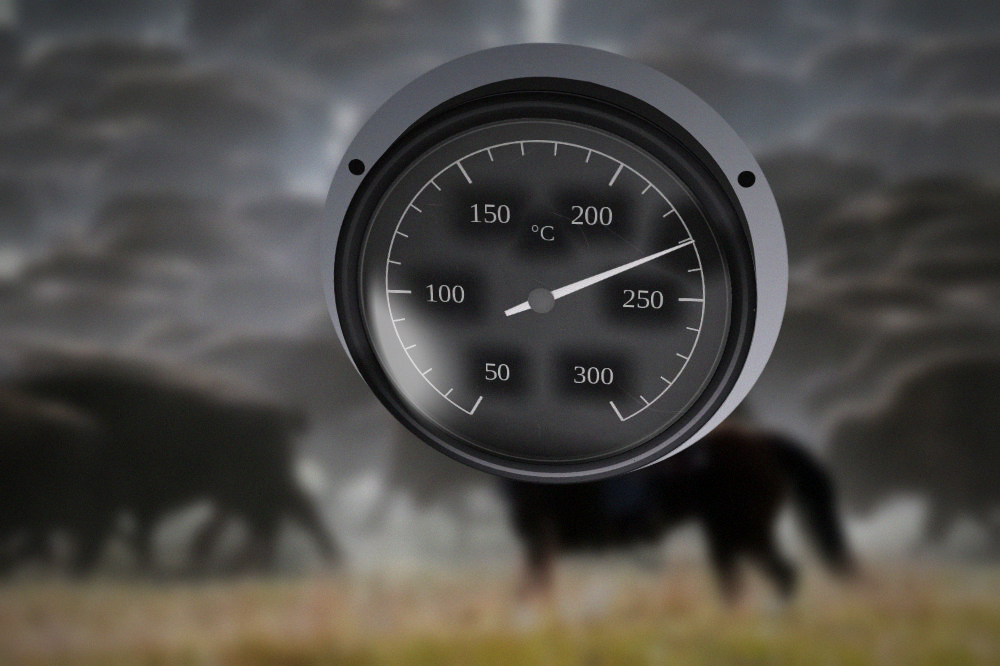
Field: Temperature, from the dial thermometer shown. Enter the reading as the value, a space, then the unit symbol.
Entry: 230 °C
